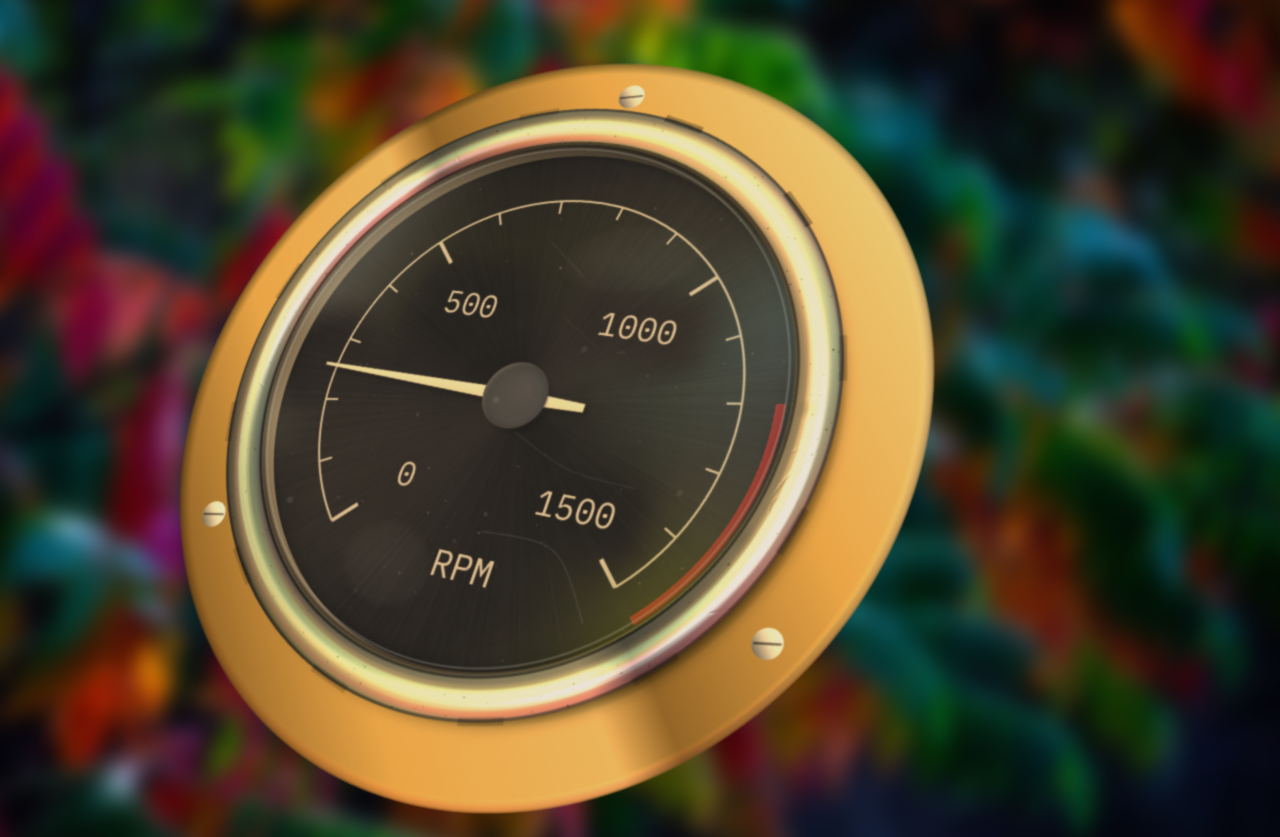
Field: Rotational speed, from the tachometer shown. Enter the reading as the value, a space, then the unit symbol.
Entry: 250 rpm
